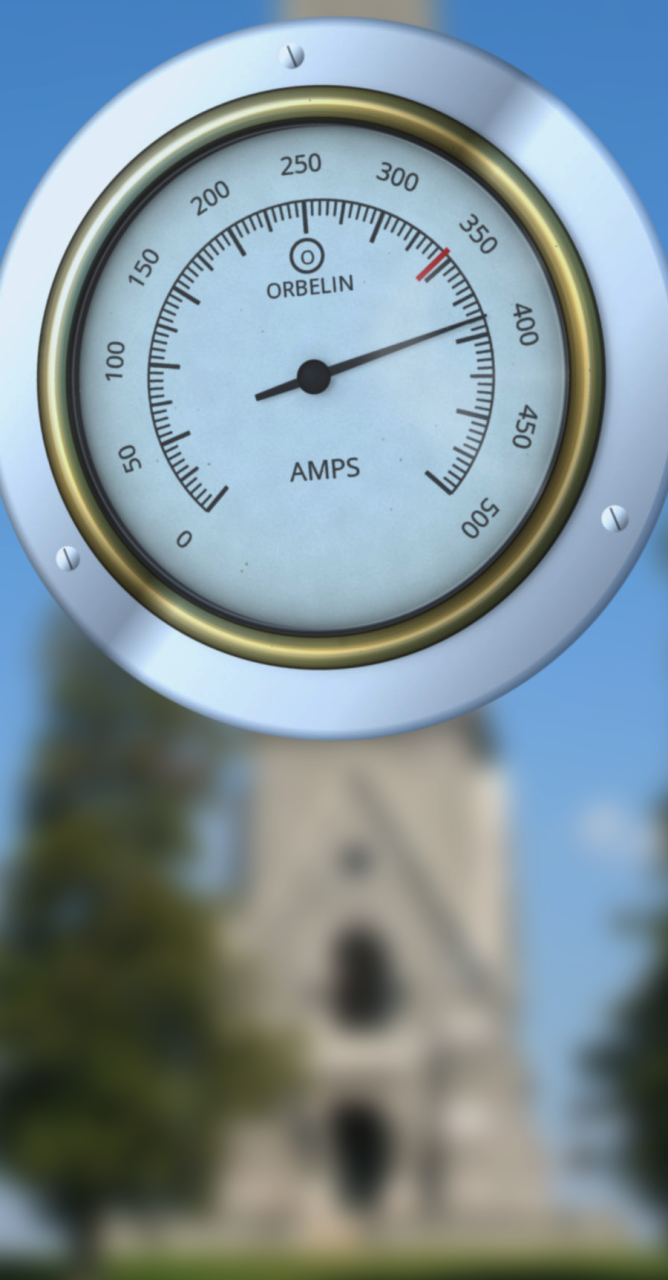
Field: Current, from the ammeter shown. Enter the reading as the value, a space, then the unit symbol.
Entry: 390 A
